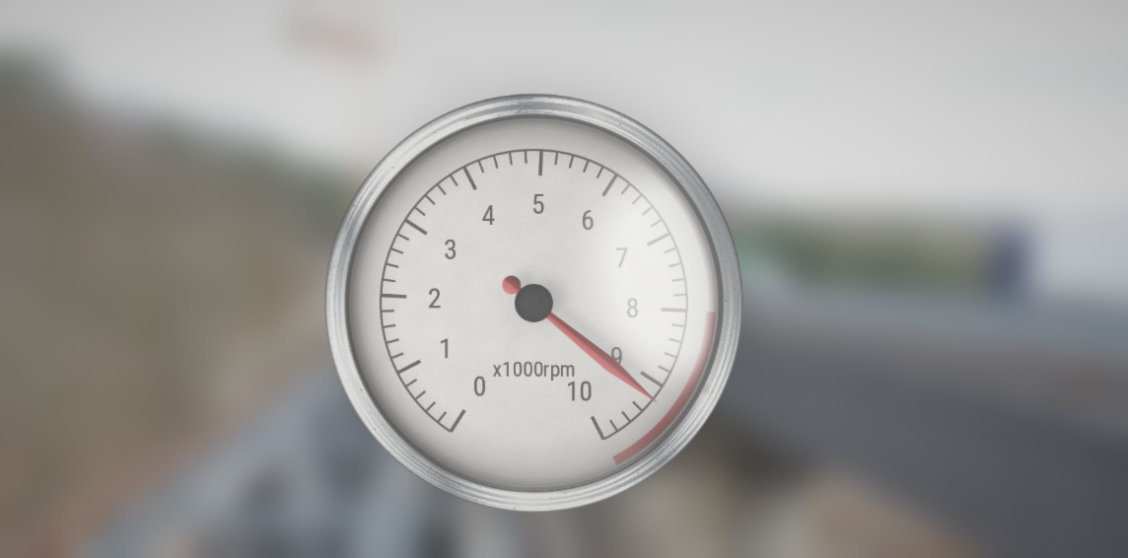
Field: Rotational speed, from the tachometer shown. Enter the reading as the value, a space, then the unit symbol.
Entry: 9200 rpm
